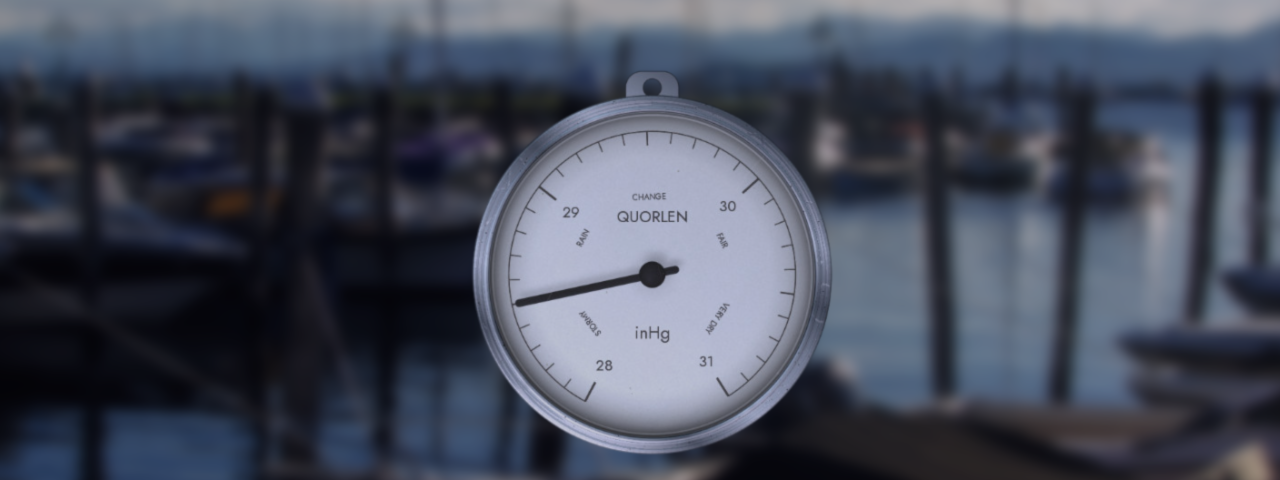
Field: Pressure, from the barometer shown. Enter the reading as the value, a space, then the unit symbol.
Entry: 28.5 inHg
